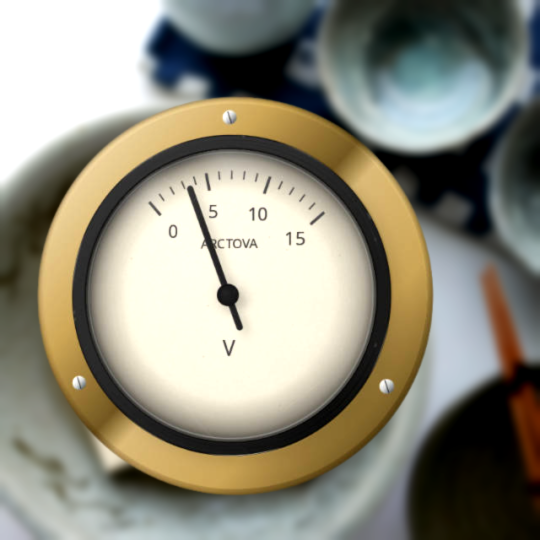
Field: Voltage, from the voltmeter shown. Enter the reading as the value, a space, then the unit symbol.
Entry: 3.5 V
